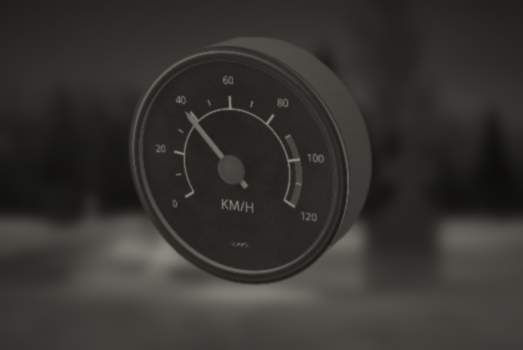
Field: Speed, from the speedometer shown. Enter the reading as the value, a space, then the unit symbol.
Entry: 40 km/h
